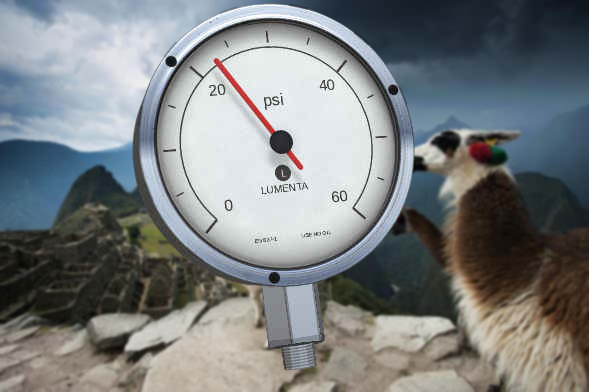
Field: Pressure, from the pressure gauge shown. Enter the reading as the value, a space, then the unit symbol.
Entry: 22.5 psi
